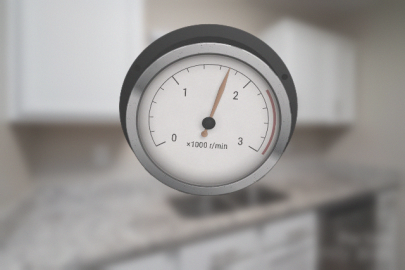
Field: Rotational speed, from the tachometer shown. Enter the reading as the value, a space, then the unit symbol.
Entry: 1700 rpm
